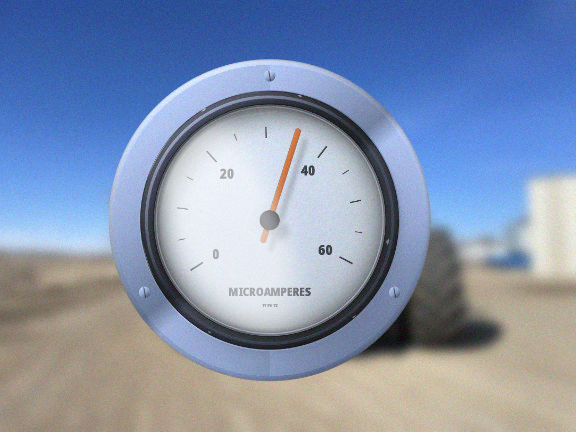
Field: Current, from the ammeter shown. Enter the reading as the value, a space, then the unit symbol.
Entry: 35 µA
